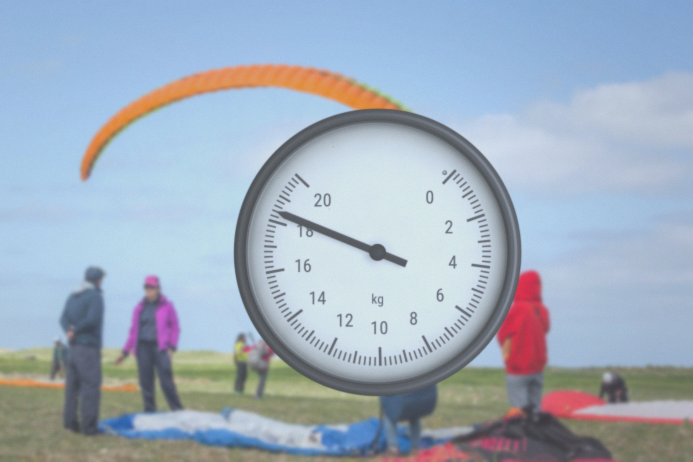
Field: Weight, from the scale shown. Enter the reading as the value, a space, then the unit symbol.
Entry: 18.4 kg
